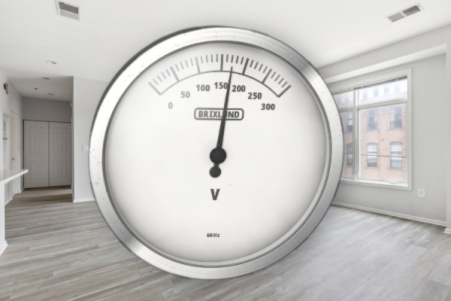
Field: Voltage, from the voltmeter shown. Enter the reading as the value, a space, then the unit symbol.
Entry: 170 V
